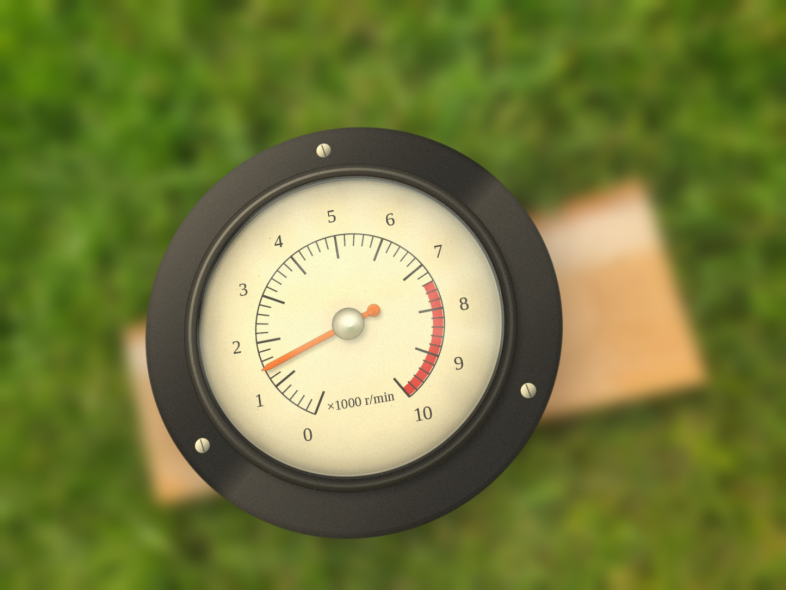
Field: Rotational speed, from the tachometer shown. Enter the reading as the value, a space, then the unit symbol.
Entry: 1400 rpm
